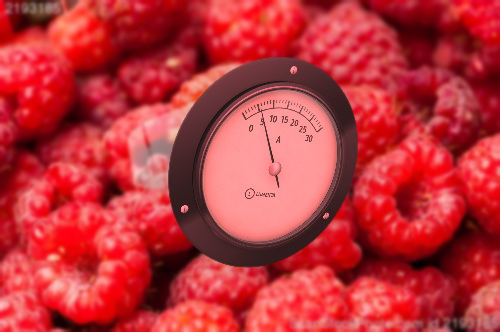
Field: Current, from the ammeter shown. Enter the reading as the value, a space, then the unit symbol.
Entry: 5 A
